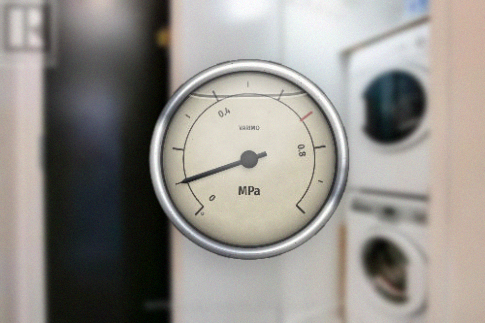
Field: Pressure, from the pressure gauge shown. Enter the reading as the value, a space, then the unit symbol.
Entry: 0.1 MPa
